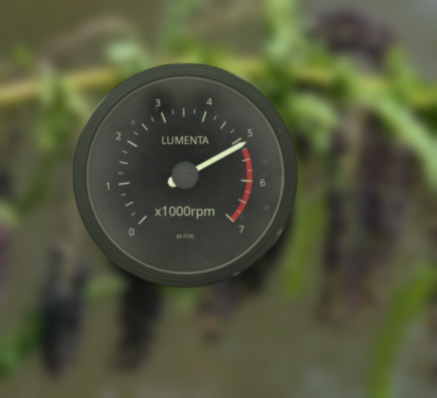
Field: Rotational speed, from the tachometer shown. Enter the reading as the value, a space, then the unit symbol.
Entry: 5125 rpm
